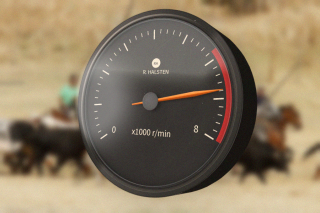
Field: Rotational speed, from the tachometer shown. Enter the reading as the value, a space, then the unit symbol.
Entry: 6800 rpm
